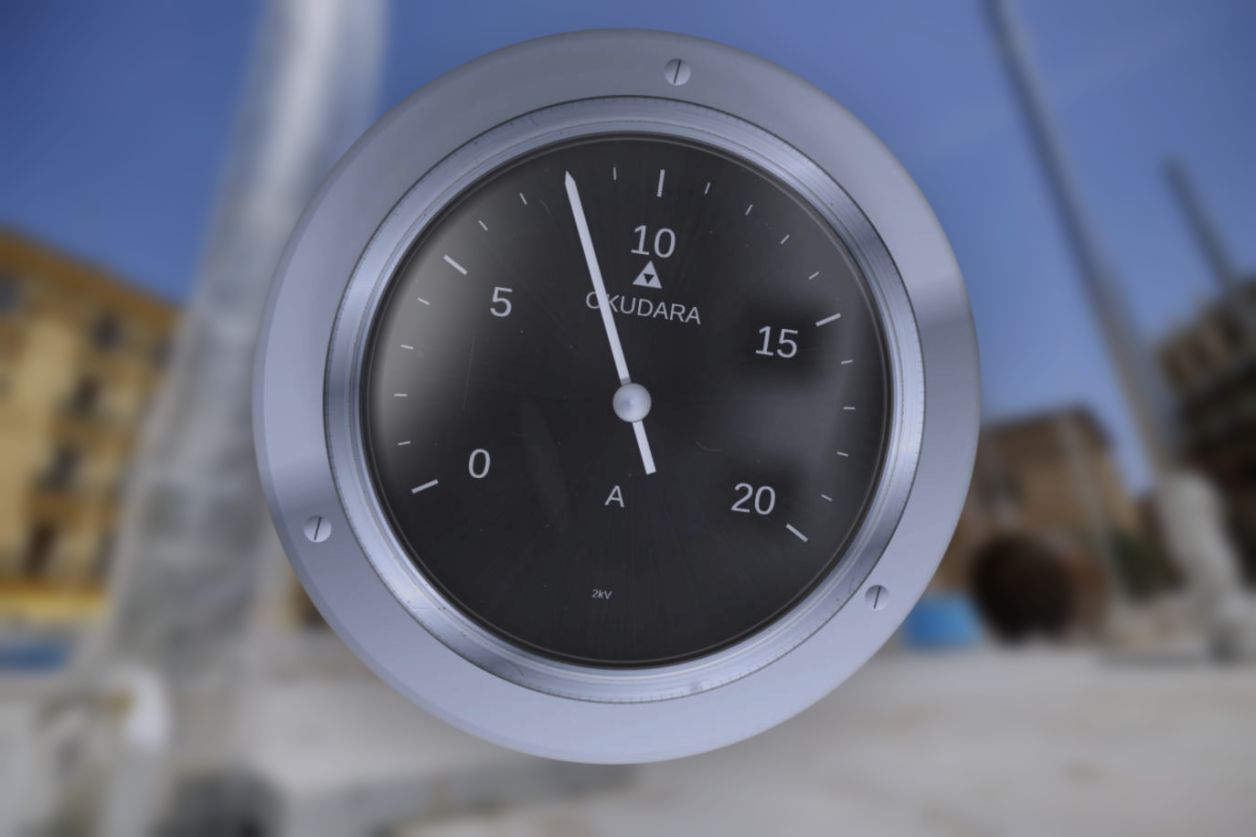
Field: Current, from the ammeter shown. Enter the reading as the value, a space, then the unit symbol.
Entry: 8 A
